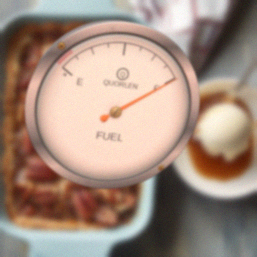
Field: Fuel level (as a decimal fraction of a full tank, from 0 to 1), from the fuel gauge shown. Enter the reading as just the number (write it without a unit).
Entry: 1
